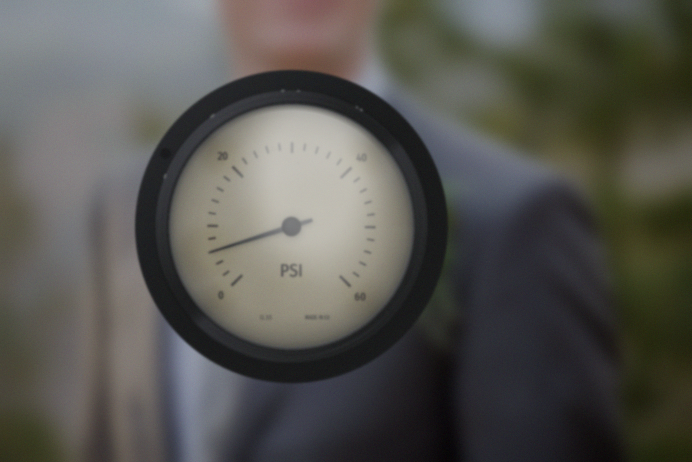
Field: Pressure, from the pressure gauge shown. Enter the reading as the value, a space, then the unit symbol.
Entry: 6 psi
